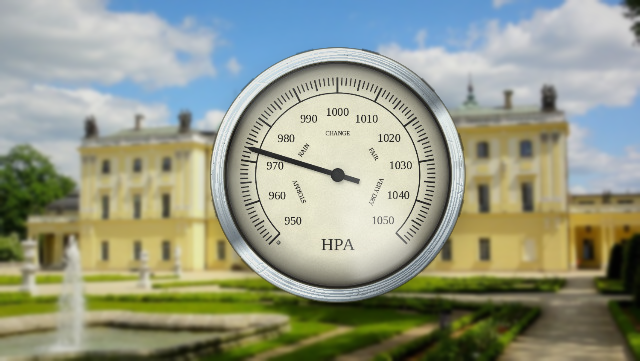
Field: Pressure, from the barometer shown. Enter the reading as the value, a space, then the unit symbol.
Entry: 973 hPa
